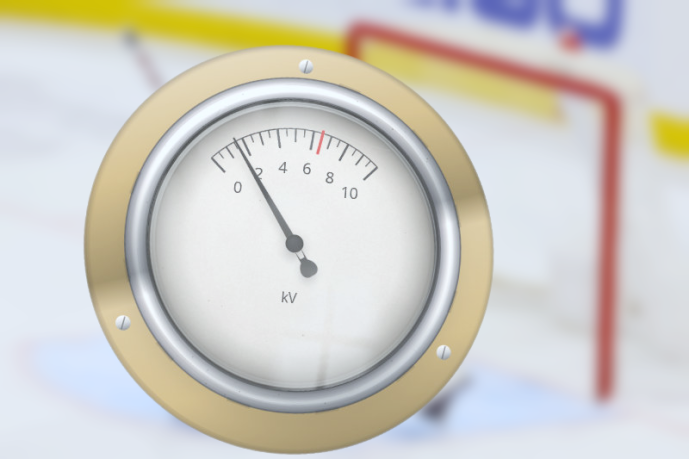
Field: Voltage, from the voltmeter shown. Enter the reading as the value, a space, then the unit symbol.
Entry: 1.5 kV
